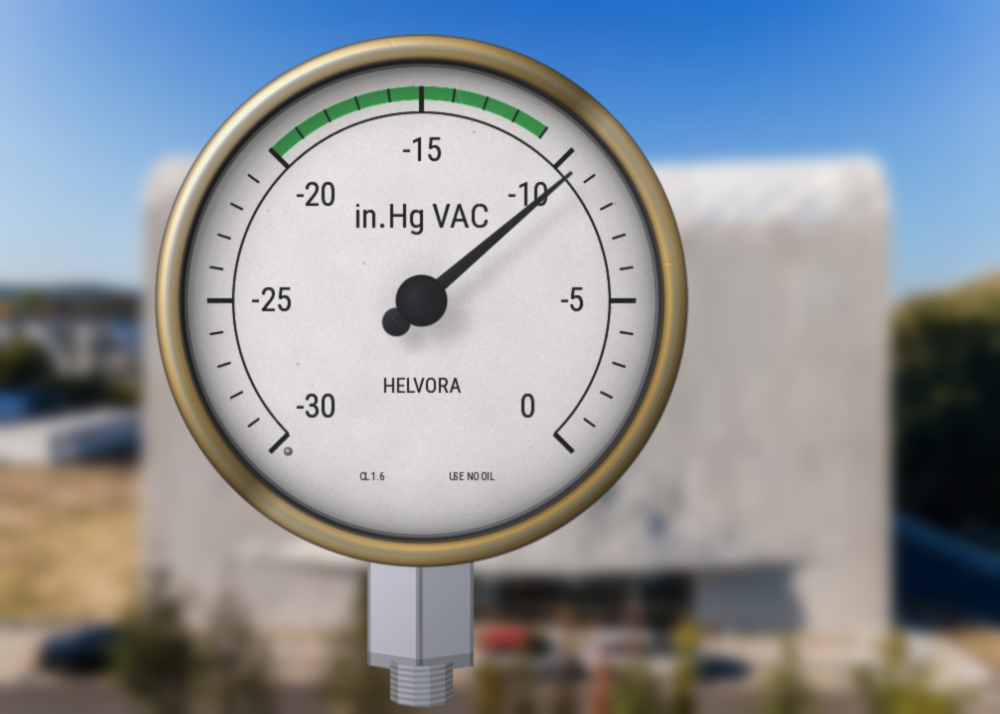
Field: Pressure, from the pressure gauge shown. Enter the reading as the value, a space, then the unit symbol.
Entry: -9.5 inHg
